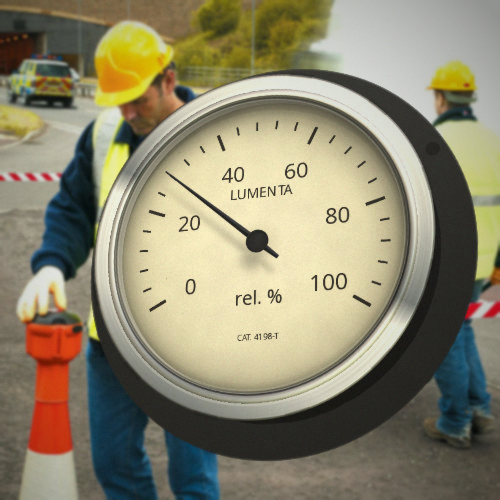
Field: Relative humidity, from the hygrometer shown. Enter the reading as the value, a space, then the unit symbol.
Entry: 28 %
